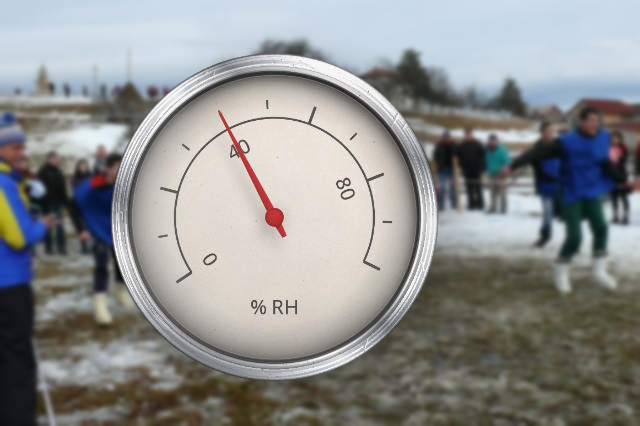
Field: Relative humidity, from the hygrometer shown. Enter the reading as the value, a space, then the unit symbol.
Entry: 40 %
